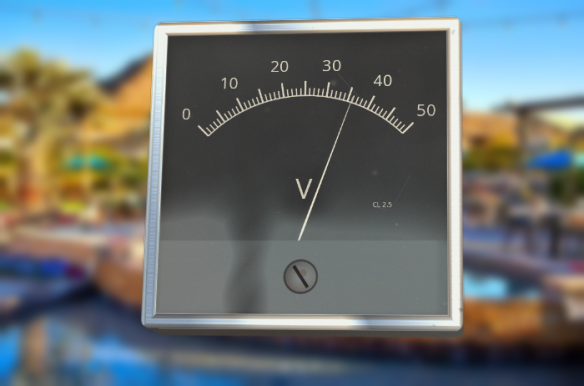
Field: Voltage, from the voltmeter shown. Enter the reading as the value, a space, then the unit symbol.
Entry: 36 V
